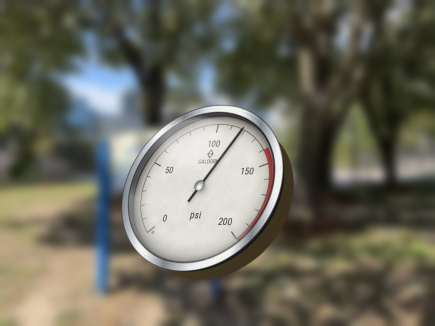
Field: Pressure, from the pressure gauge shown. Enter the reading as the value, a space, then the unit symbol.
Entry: 120 psi
